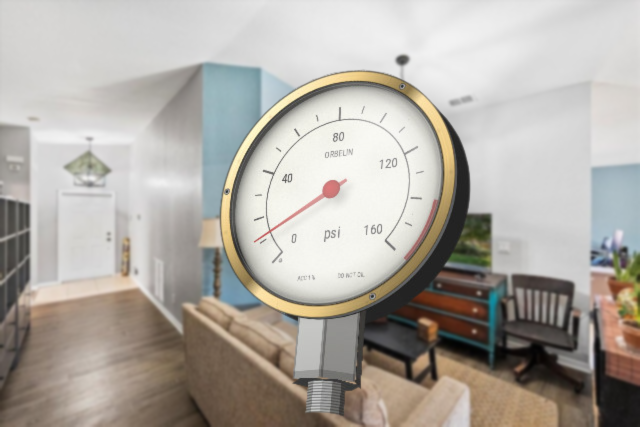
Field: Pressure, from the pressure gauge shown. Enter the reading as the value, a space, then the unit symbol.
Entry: 10 psi
